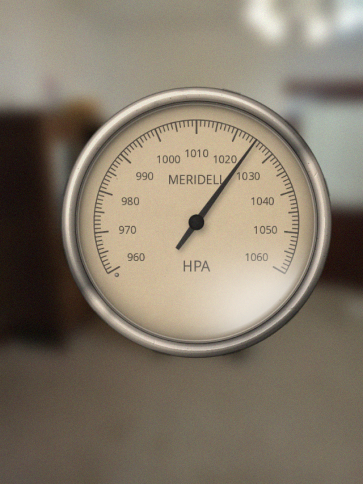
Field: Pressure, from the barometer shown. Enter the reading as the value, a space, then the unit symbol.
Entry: 1025 hPa
